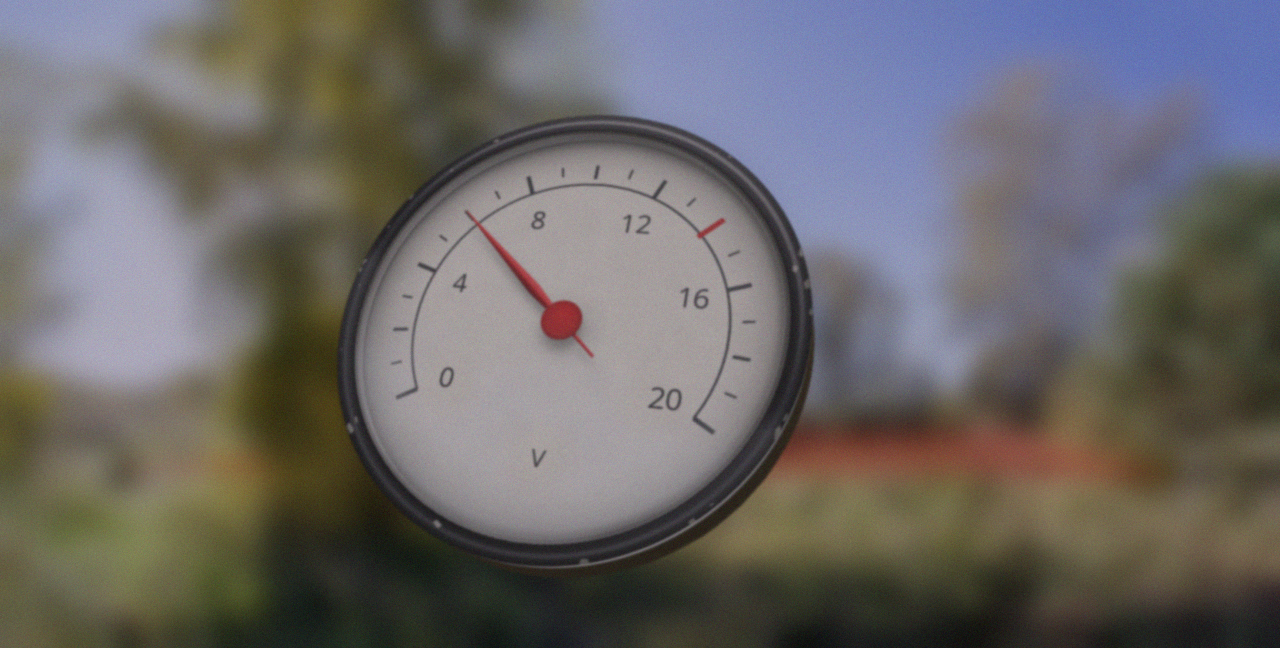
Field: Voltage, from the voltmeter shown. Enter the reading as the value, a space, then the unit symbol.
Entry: 6 V
